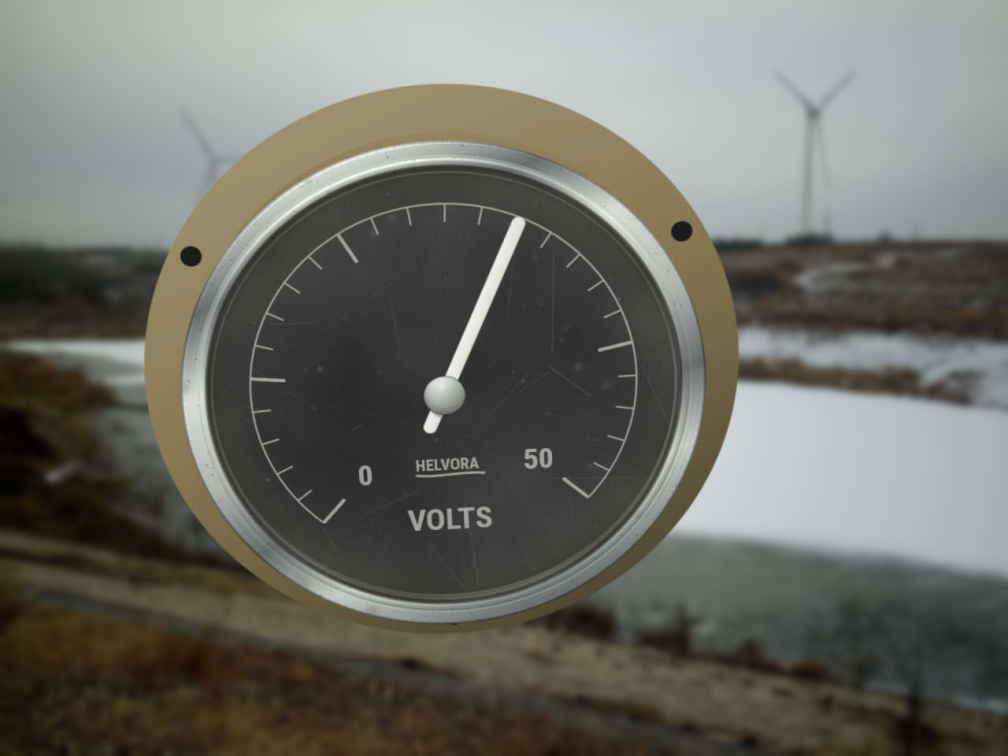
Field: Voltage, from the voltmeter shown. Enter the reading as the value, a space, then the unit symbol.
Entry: 30 V
